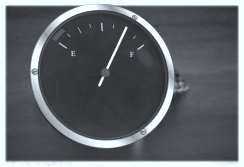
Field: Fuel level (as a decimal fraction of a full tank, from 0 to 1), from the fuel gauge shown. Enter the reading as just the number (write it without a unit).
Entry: 0.75
